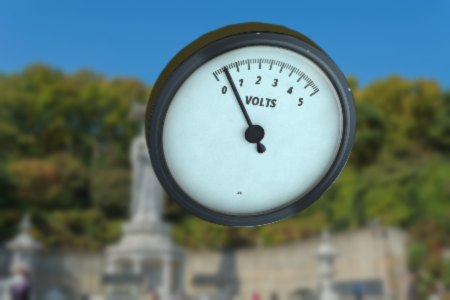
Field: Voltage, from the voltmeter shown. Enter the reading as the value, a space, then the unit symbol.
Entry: 0.5 V
